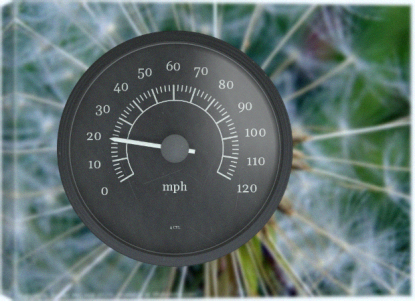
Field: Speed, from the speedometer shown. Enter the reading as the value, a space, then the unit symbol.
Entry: 20 mph
